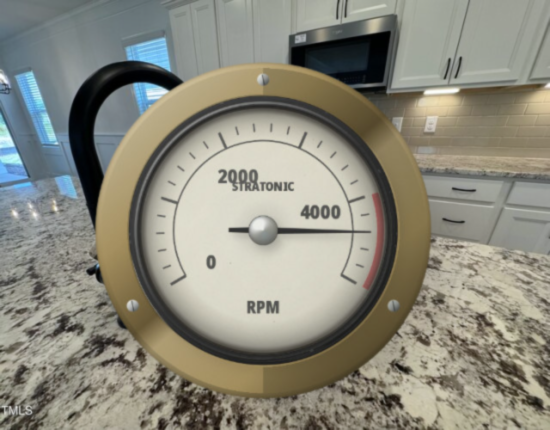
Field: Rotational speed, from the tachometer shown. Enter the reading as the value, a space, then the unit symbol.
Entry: 4400 rpm
